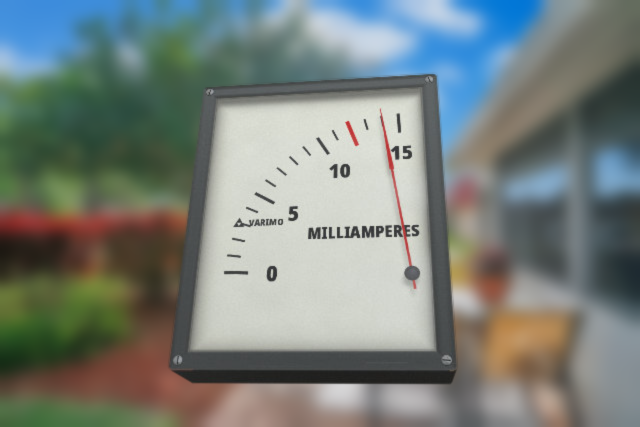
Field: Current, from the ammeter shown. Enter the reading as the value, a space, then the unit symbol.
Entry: 14 mA
